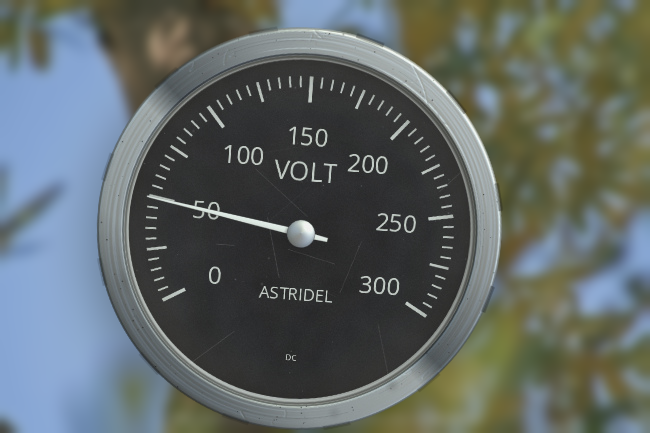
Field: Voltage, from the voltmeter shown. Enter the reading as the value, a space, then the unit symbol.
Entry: 50 V
